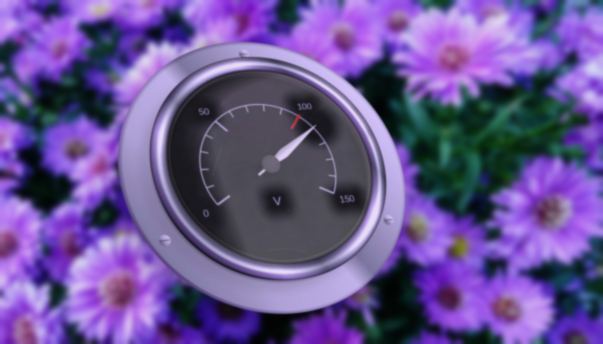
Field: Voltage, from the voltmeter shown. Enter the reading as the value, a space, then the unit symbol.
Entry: 110 V
